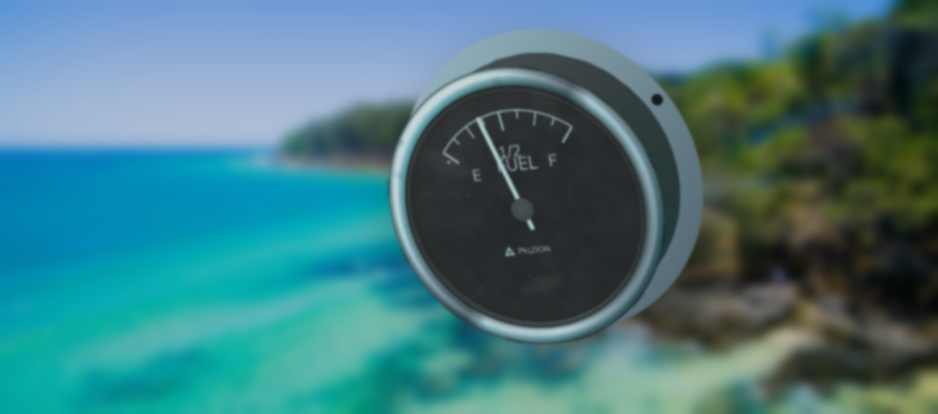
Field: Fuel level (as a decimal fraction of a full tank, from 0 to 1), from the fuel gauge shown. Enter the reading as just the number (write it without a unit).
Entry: 0.375
